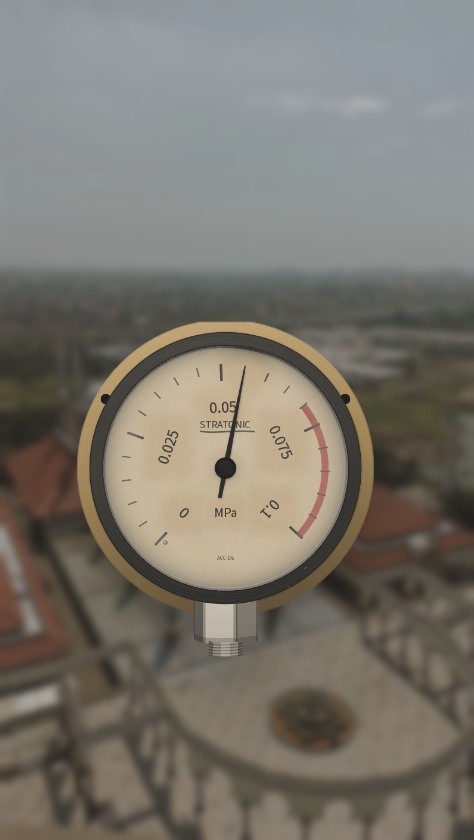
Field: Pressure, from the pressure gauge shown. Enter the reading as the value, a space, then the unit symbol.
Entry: 0.055 MPa
